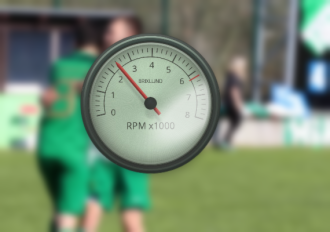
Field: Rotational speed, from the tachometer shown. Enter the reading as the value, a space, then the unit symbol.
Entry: 2400 rpm
